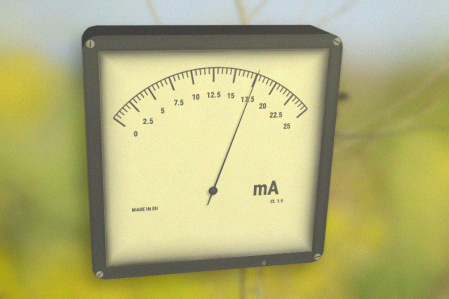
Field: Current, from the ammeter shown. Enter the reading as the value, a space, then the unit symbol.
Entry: 17.5 mA
